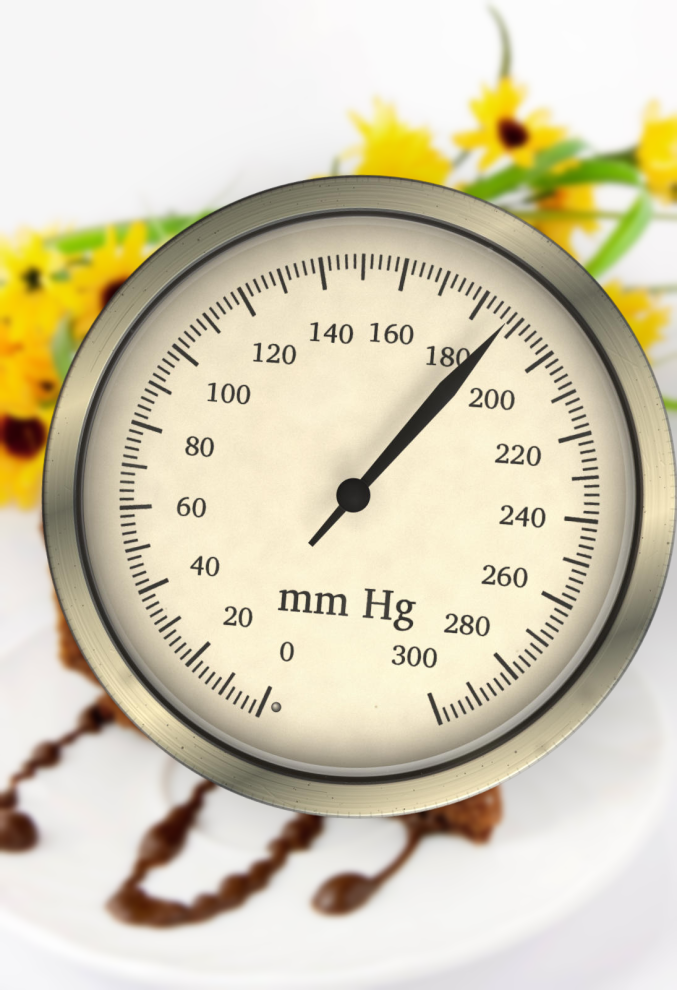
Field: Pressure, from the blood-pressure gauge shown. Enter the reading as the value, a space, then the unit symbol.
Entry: 188 mmHg
